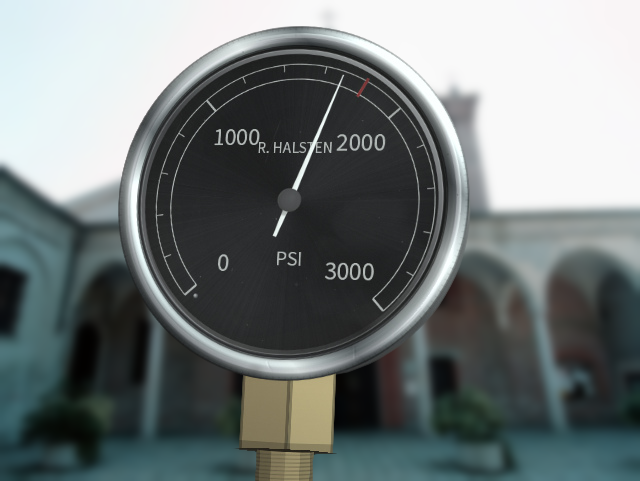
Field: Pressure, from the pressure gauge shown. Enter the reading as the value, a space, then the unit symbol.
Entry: 1700 psi
